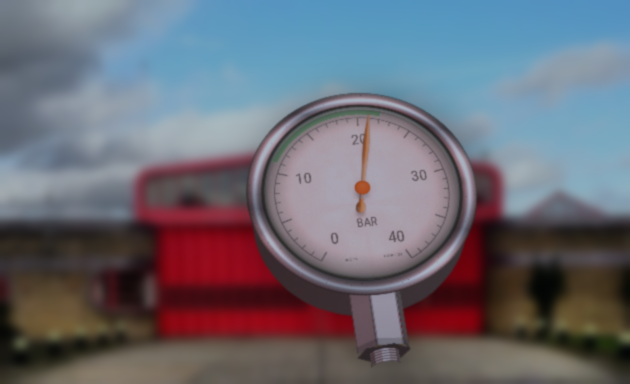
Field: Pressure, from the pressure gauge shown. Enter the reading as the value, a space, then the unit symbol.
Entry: 21 bar
